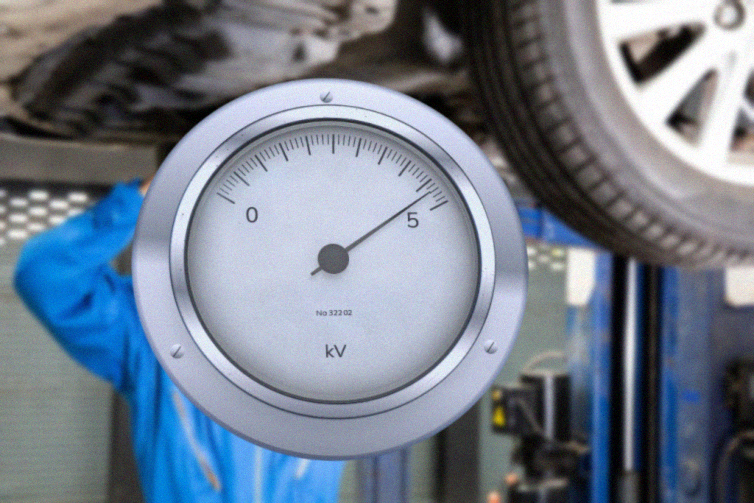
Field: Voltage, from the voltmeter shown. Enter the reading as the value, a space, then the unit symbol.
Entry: 4.7 kV
